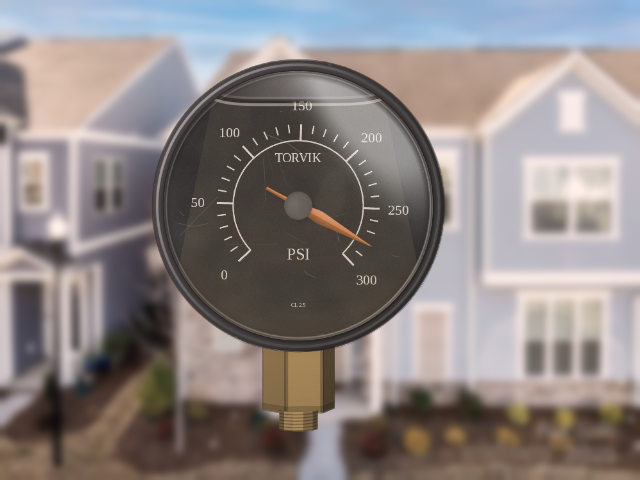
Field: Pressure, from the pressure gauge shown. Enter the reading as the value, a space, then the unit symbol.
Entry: 280 psi
